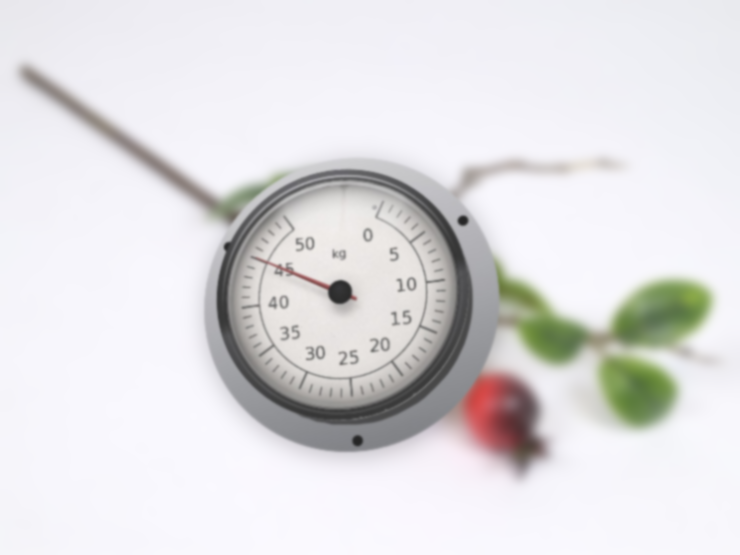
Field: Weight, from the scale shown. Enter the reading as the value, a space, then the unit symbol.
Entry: 45 kg
